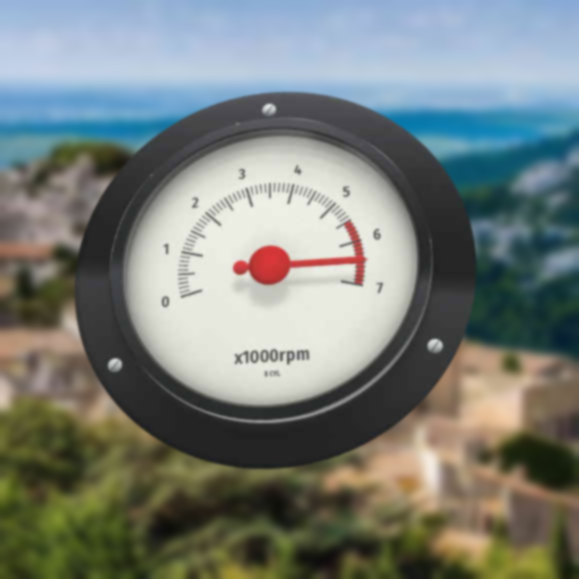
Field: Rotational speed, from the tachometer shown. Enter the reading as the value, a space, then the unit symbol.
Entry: 6500 rpm
